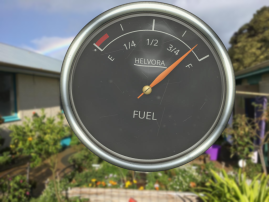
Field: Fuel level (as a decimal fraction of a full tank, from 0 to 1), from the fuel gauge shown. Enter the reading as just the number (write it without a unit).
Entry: 0.875
